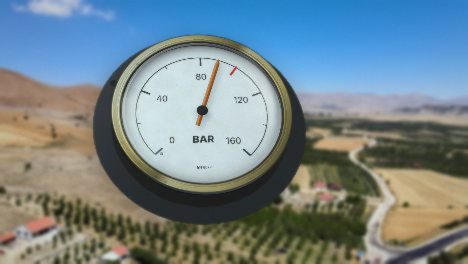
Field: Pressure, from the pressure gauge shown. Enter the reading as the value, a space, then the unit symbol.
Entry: 90 bar
